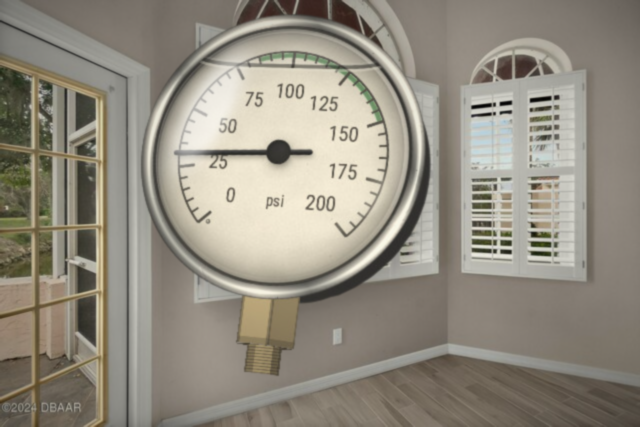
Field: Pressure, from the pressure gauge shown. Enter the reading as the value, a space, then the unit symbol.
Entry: 30 psi
